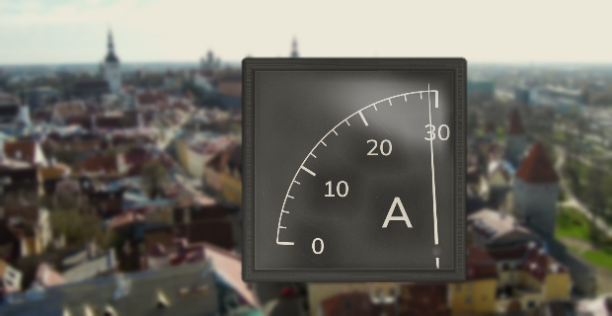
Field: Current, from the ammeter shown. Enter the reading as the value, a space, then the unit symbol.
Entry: 29 A
